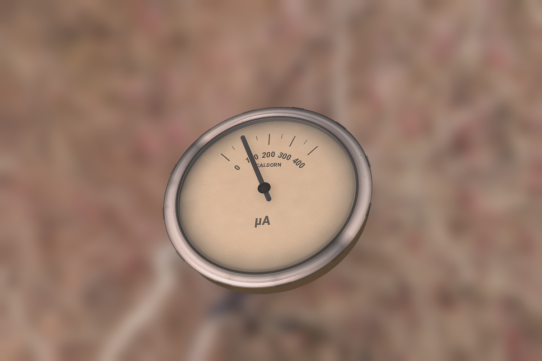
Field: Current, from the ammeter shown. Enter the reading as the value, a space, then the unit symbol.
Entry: 100 µA
